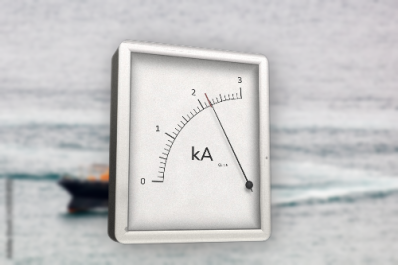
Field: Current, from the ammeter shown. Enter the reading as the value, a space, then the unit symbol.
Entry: 2.2 kA
